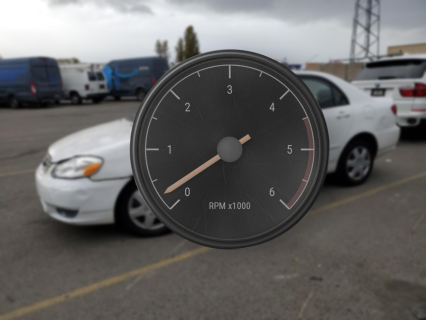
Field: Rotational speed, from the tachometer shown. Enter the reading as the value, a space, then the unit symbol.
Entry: 250 rpm
